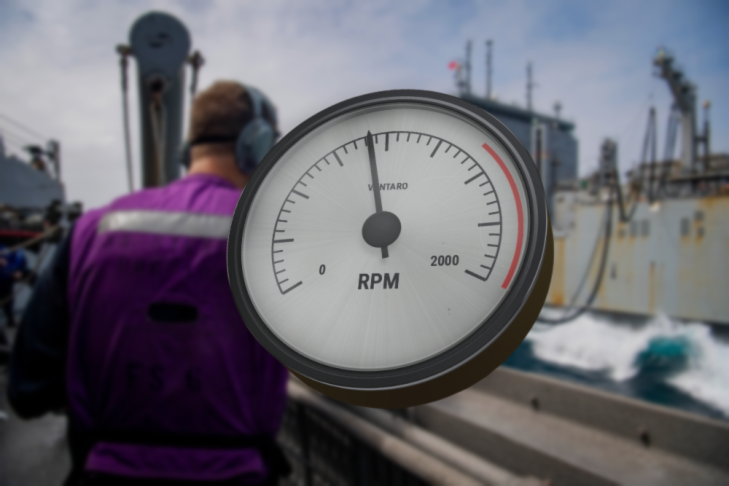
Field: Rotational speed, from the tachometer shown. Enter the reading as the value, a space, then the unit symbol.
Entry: 925 rpm
